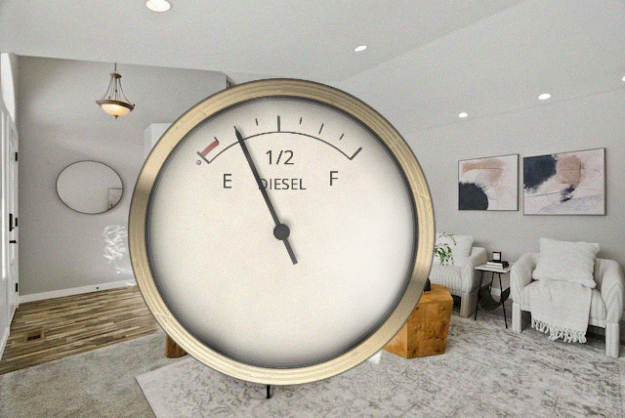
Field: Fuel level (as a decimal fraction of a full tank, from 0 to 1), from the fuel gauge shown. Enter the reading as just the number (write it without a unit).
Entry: 0.25
